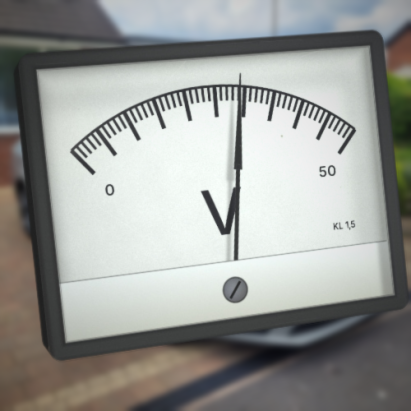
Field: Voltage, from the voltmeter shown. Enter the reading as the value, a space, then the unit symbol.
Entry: 29 V
